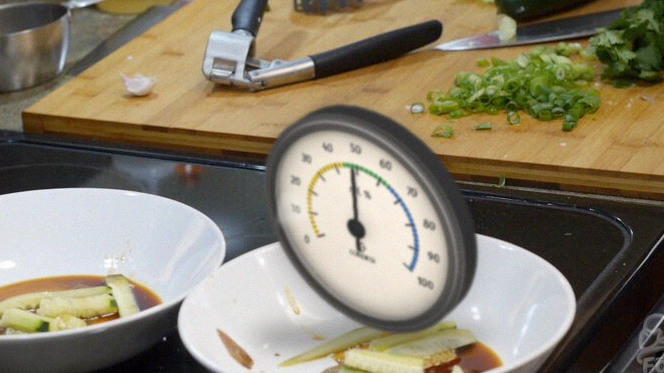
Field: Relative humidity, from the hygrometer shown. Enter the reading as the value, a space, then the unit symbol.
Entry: 50 %
